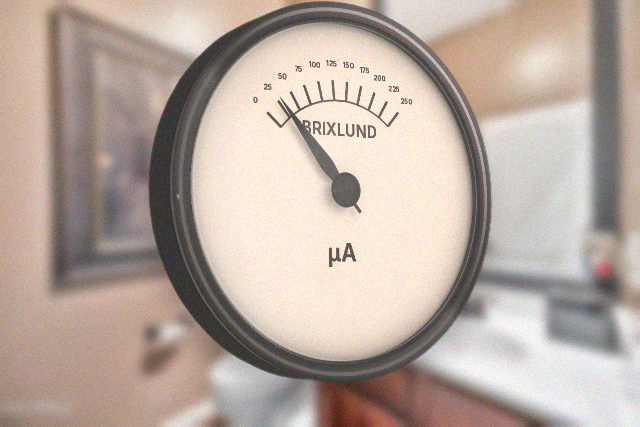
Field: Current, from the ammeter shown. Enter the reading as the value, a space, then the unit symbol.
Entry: 25 µA
